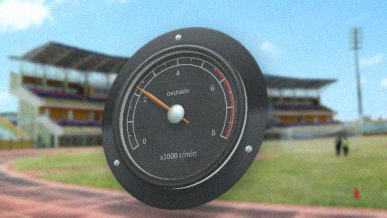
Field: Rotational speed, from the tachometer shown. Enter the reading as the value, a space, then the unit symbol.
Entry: 2250 rpm
